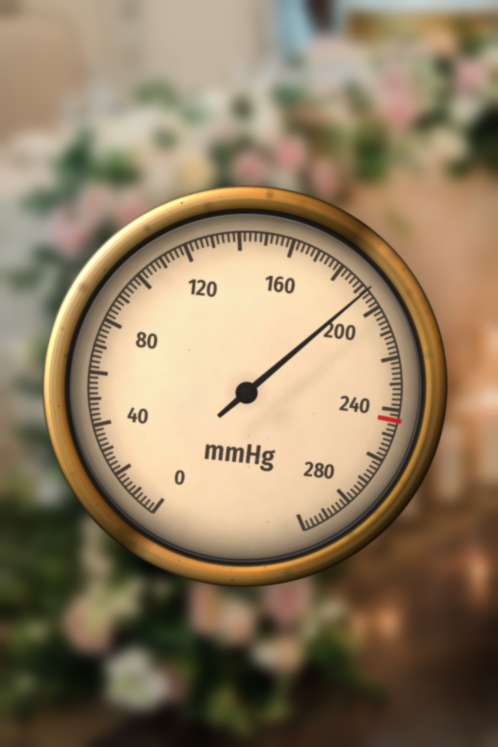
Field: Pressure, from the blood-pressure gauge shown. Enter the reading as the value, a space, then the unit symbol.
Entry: 192 mmHg
